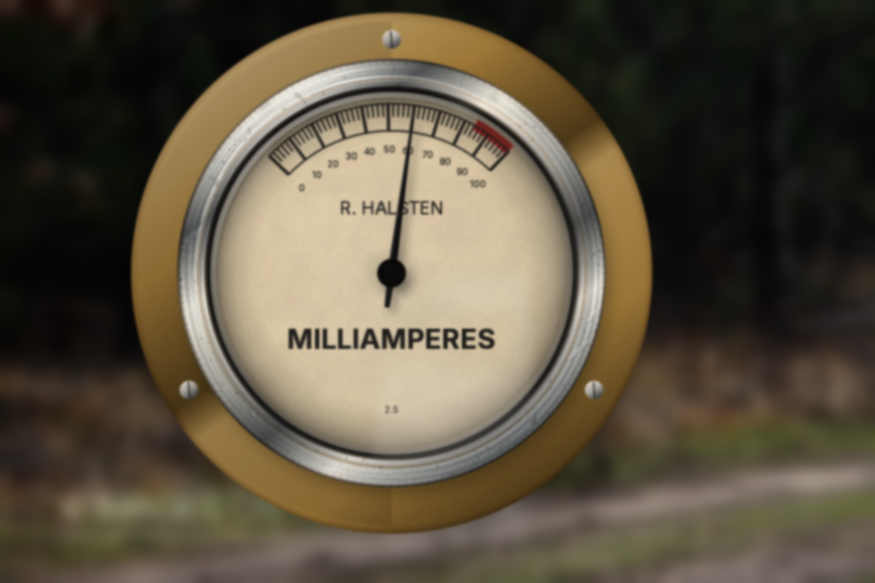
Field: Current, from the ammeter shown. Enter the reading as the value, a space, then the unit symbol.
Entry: 60 mA
